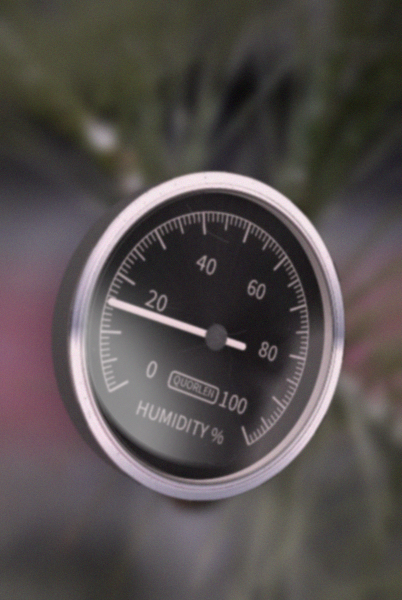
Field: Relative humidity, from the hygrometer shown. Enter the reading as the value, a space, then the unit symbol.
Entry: 15 %
